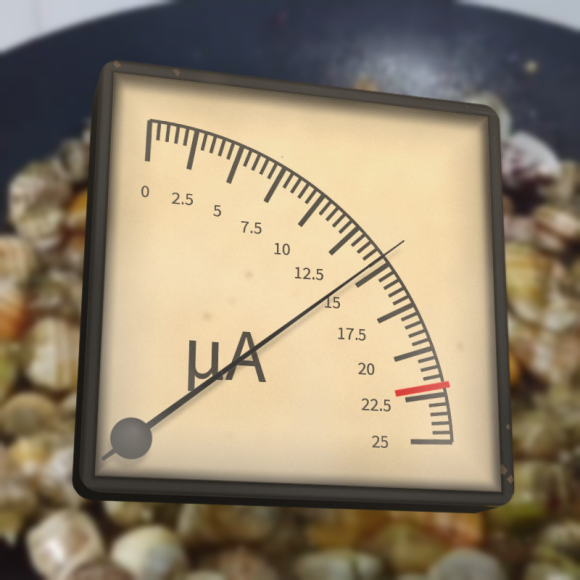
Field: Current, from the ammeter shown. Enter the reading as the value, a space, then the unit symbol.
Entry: 14.5 µA
